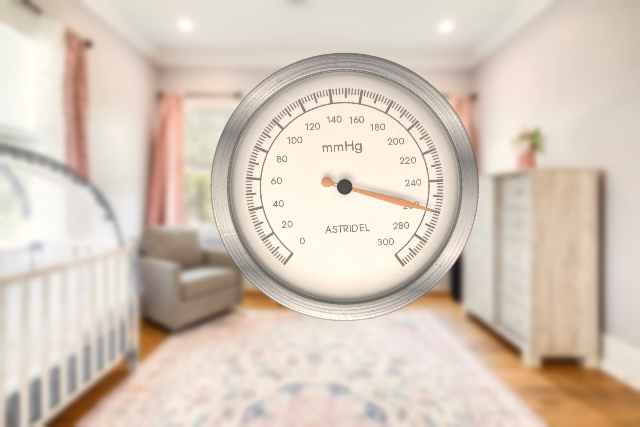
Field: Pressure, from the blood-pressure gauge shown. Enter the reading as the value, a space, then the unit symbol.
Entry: 260 mmHg
